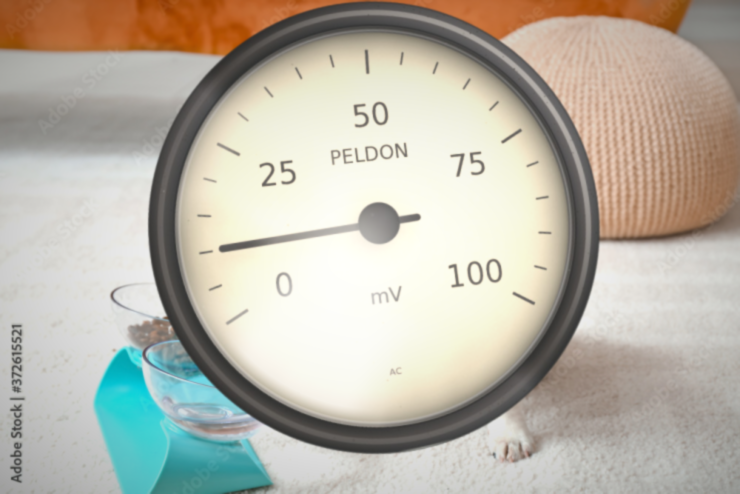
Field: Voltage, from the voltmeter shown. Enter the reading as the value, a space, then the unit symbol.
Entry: 10 mV
